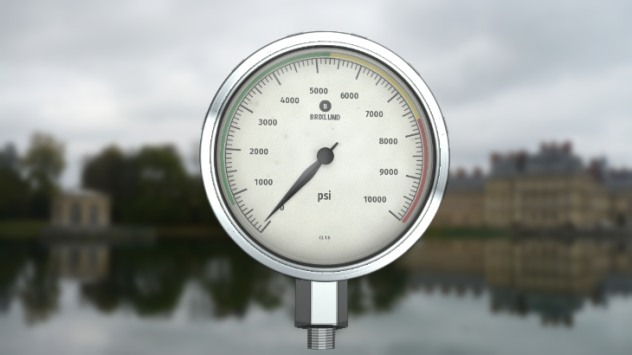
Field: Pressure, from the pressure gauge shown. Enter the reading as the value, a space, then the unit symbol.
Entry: 100 psi
